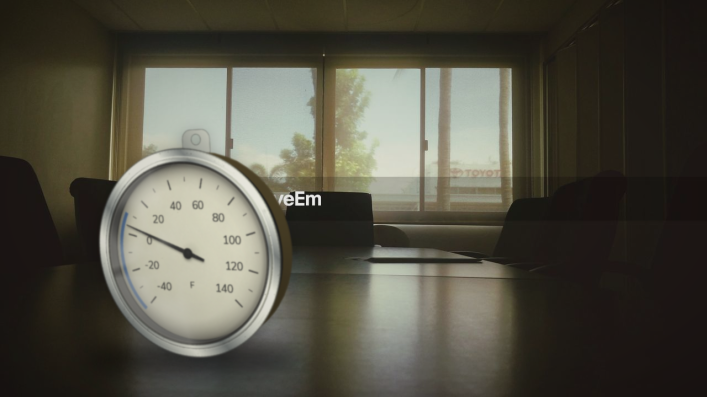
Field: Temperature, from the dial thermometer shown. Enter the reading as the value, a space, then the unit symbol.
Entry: 5 °F
